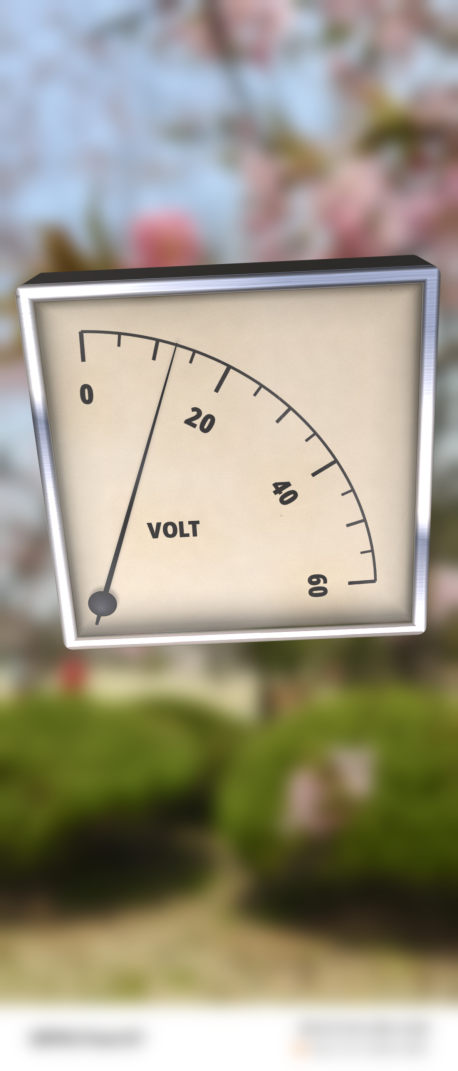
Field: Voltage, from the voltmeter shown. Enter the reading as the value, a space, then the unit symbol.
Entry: 12.5 V
